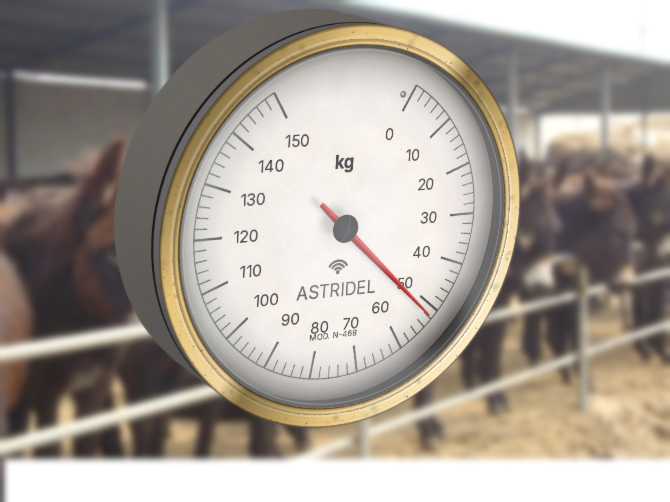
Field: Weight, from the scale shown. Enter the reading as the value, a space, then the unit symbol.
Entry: 52 kg
